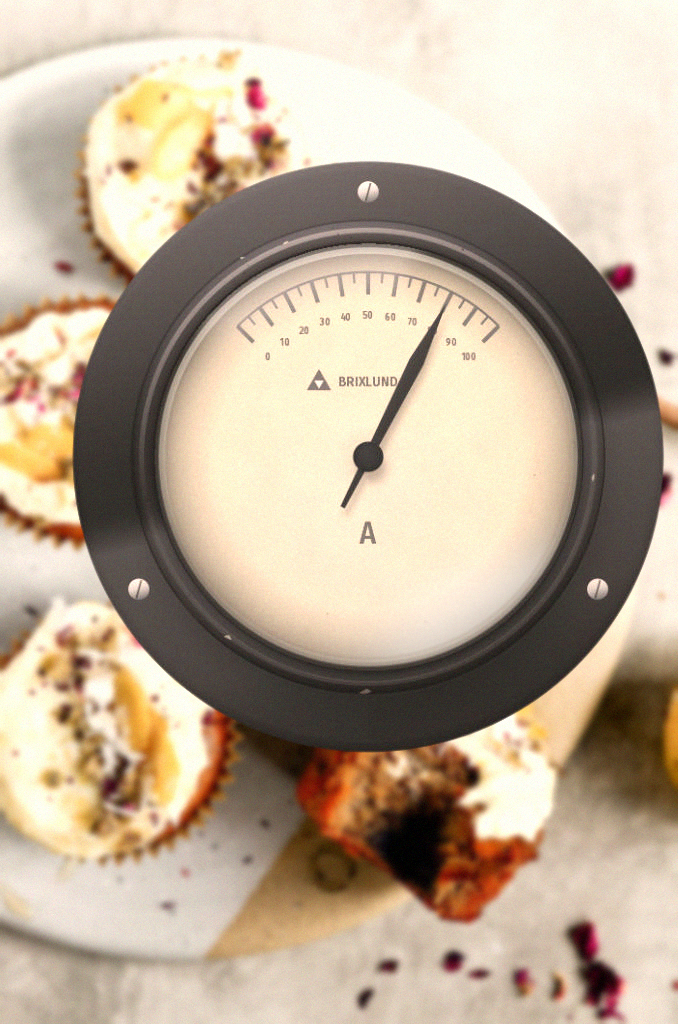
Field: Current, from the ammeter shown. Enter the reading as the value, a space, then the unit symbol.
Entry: 80 A
